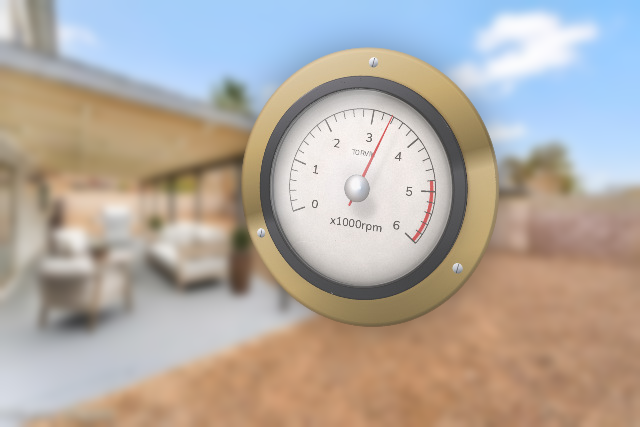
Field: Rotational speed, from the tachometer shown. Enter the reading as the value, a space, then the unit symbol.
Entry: 3400 rpm
